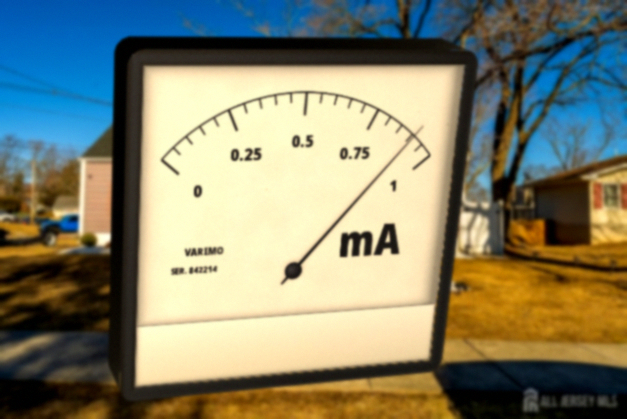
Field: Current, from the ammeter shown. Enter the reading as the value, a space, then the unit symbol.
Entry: 0.9 mA
